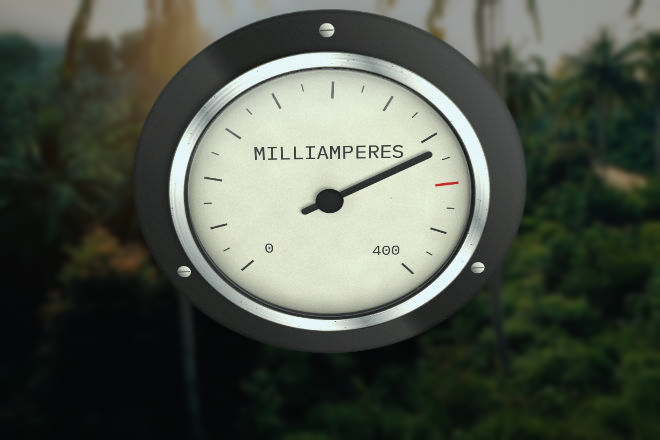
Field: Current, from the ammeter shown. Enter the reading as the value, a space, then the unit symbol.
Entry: 290 mA
